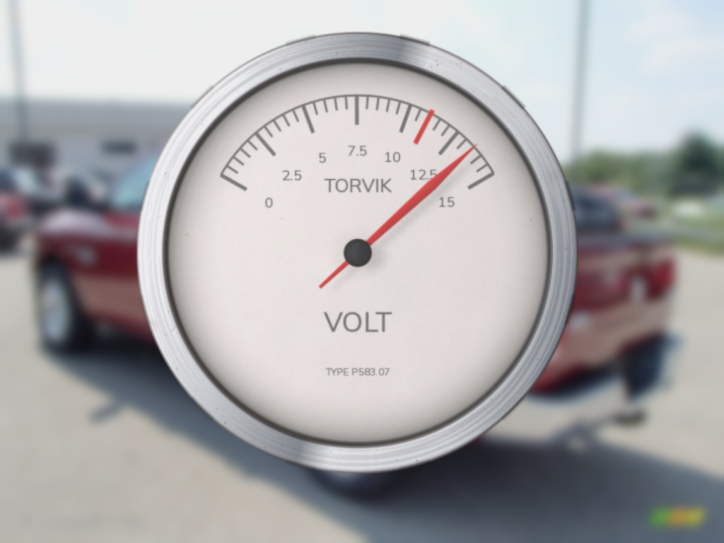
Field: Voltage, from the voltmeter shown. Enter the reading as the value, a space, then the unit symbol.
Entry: 13.5 V
